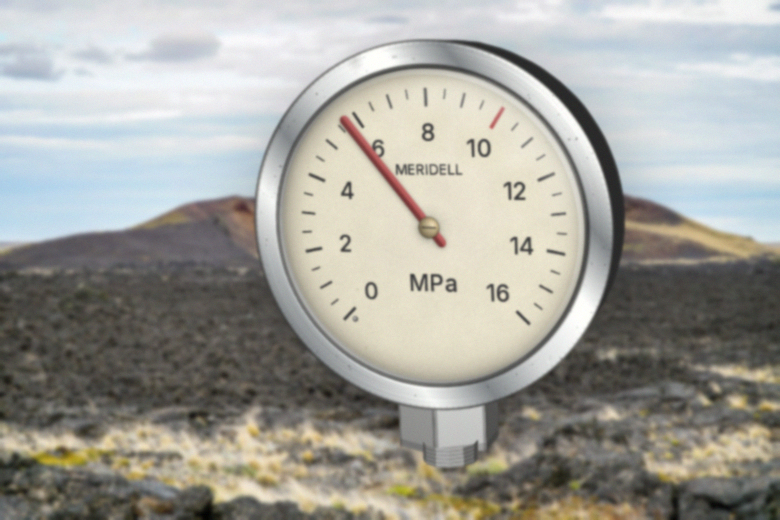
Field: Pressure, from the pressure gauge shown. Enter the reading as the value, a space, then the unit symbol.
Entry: 5.75 MPa
